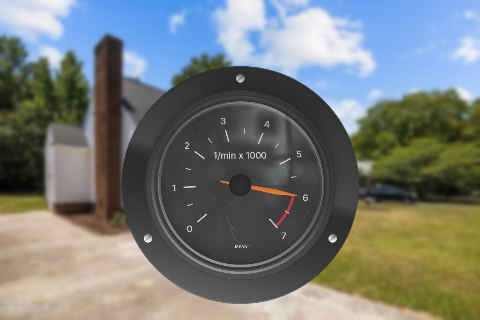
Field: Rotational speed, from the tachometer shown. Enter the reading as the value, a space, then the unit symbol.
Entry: 6000 rpm
